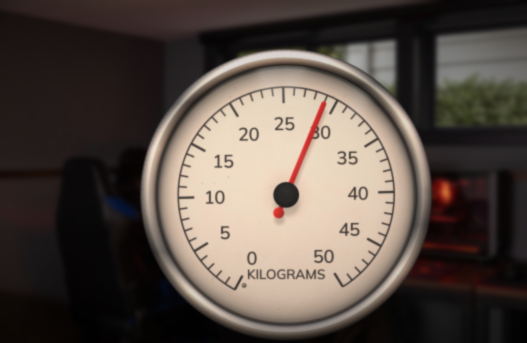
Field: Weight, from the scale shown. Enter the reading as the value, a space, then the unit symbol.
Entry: 29 kg
